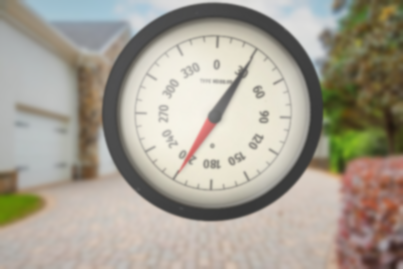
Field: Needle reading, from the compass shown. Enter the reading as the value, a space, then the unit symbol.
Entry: 210 °
